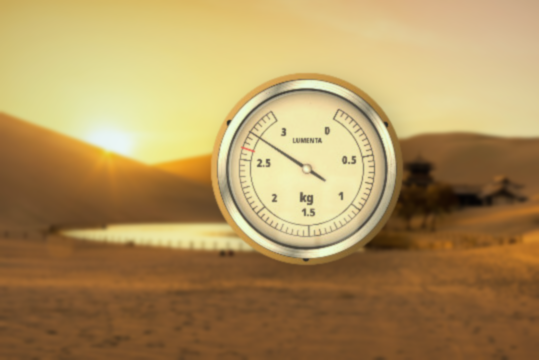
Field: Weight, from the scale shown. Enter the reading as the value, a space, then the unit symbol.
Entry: 2.75 kg
